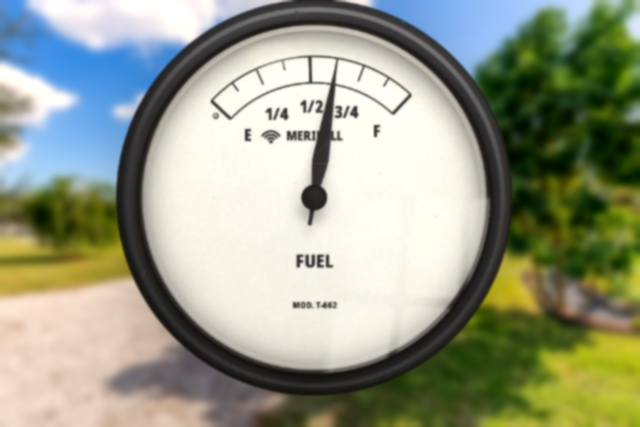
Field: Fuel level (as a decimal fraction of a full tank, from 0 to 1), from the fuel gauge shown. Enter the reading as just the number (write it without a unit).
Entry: 0.625
